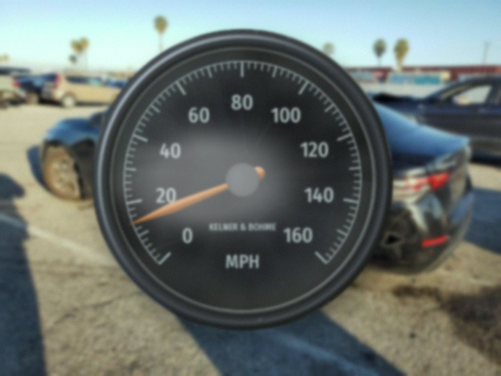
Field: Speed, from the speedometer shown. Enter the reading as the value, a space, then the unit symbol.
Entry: 14 mph
